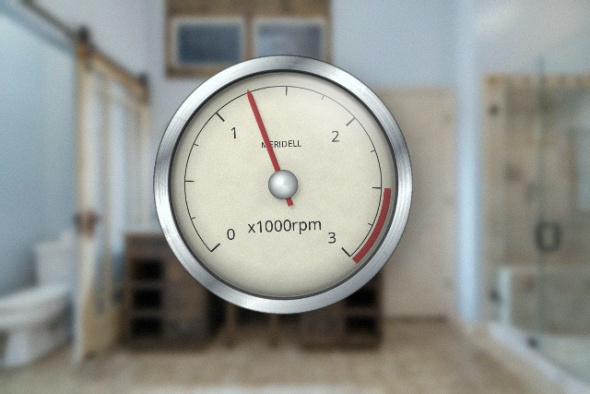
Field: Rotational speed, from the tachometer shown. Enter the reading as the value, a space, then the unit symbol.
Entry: 1250 rpm
